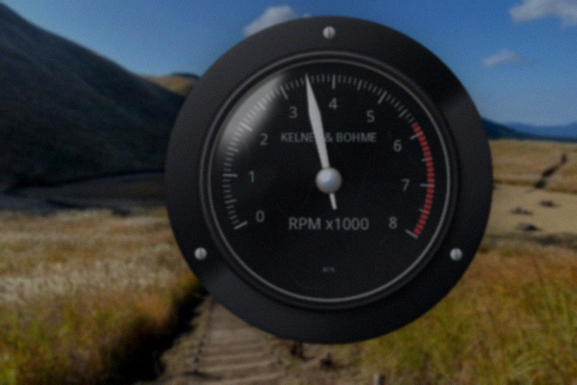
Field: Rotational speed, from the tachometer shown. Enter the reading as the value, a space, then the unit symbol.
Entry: 3500 rpm
